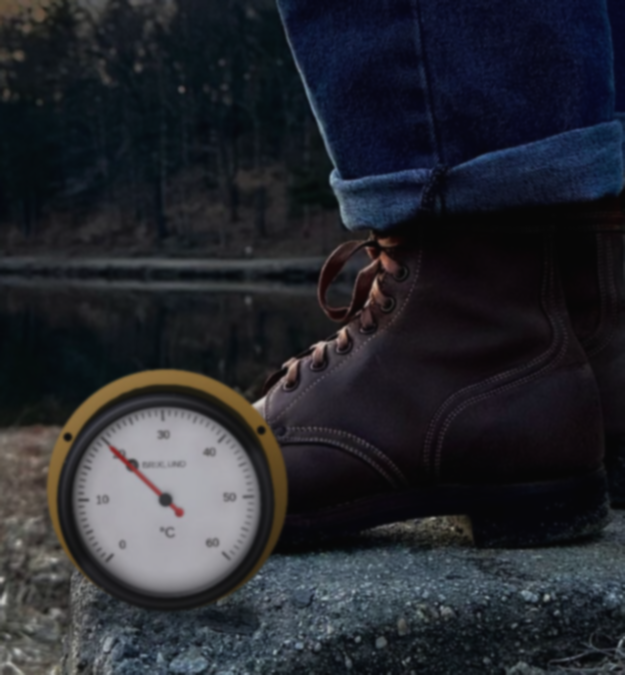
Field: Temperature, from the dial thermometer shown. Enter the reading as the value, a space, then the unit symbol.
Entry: 20 °C
